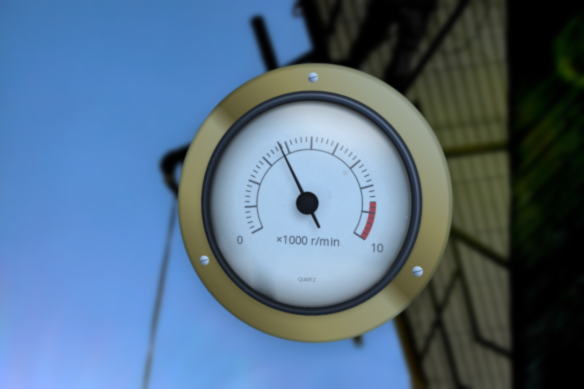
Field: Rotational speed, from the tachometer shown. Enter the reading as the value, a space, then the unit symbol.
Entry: 3800 rpm
